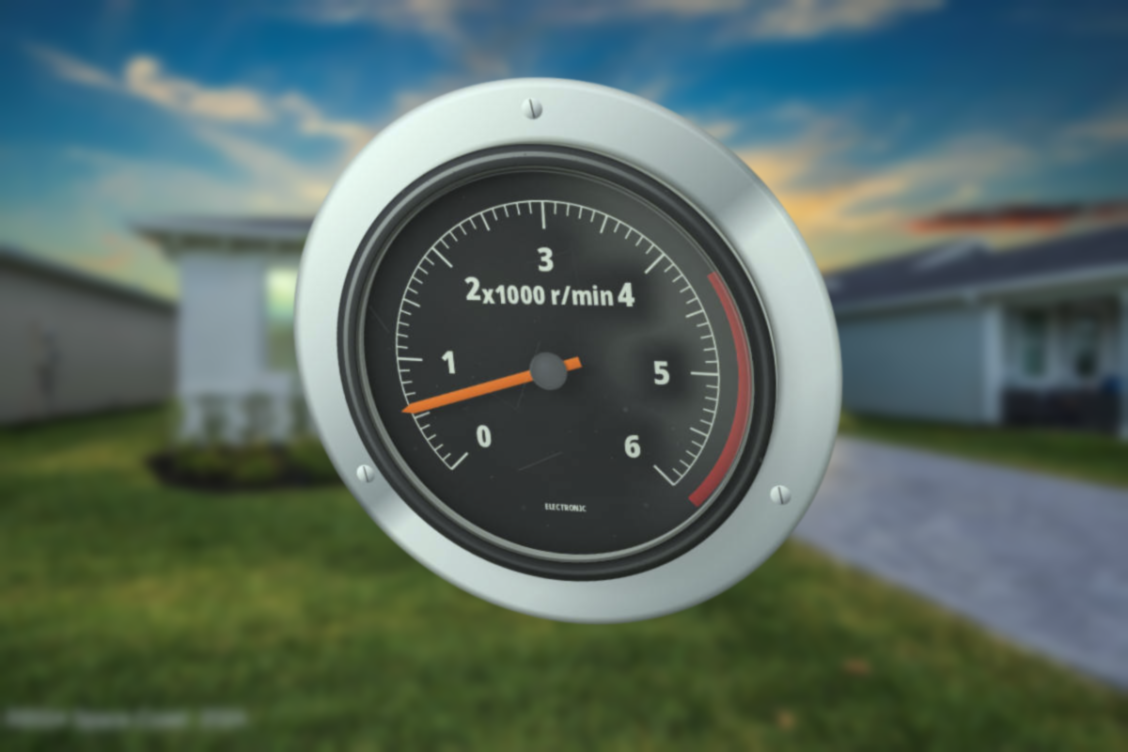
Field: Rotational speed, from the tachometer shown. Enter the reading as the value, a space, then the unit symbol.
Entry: 600 rpm
